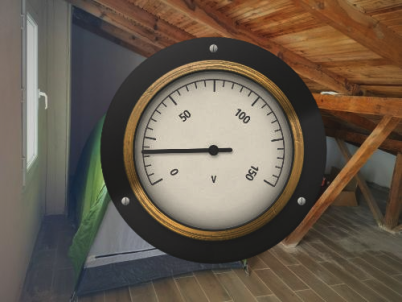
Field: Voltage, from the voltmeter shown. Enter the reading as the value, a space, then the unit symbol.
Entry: 17.5 V
